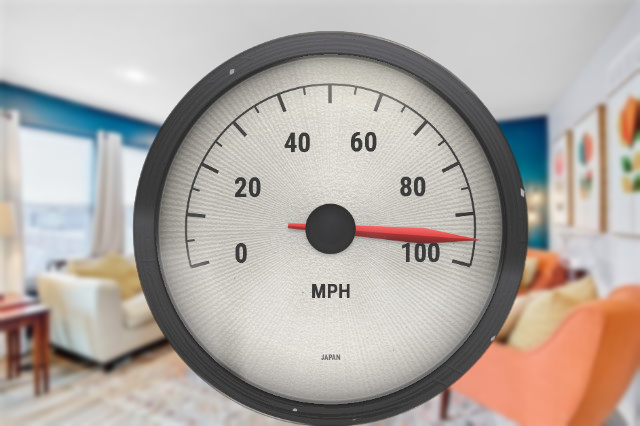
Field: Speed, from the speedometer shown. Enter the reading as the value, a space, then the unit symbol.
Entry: 95 mph
